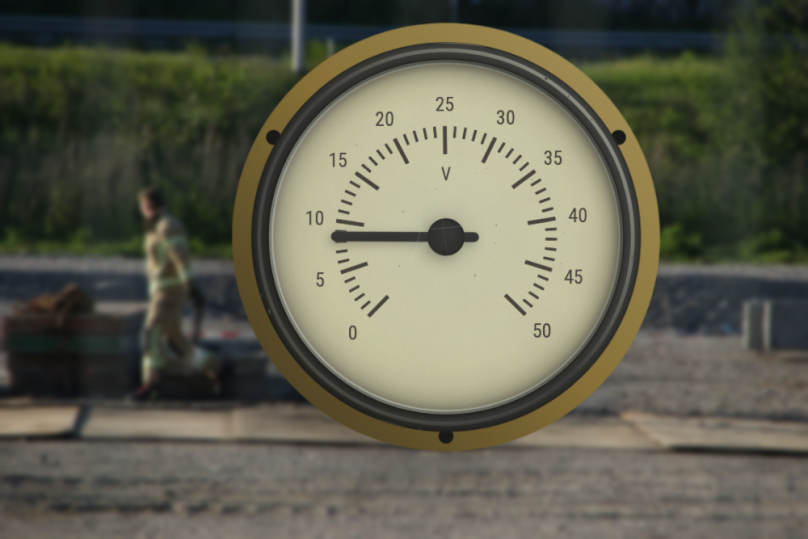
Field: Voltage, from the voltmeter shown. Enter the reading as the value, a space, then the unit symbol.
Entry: 8.5 V
